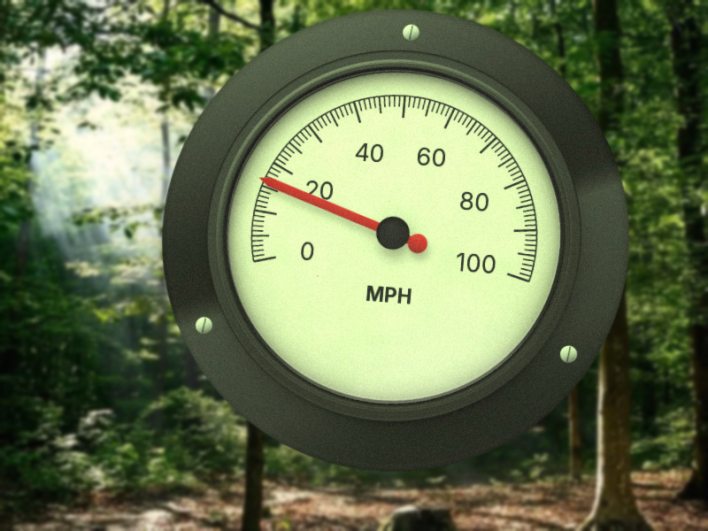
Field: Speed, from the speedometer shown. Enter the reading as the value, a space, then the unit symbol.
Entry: 16 mph
